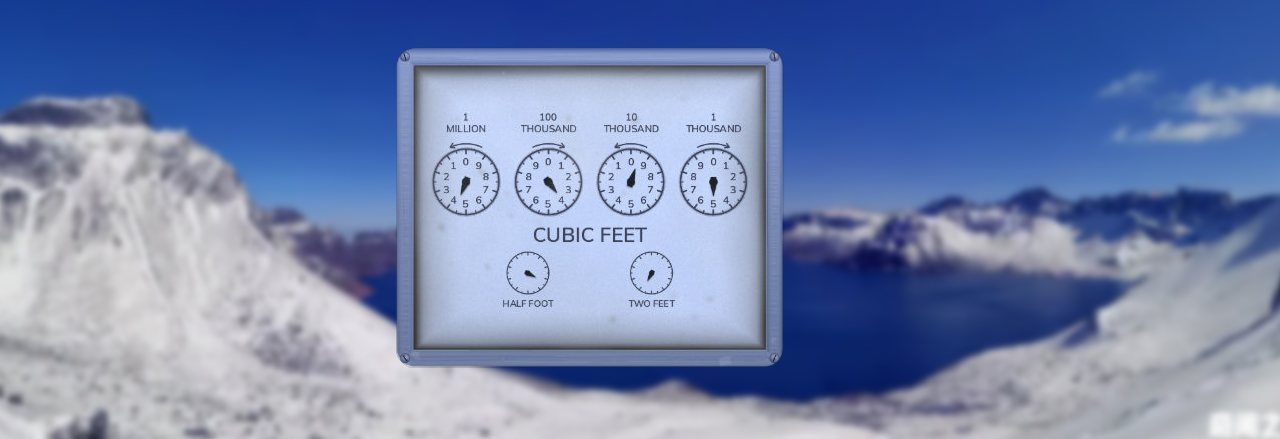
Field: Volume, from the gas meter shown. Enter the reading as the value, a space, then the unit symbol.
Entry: 439500 ft³
